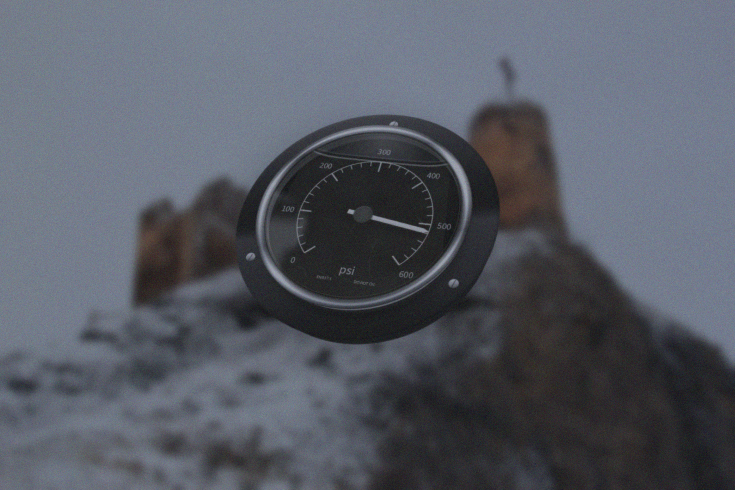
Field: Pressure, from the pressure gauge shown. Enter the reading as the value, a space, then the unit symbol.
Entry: 520 psi
